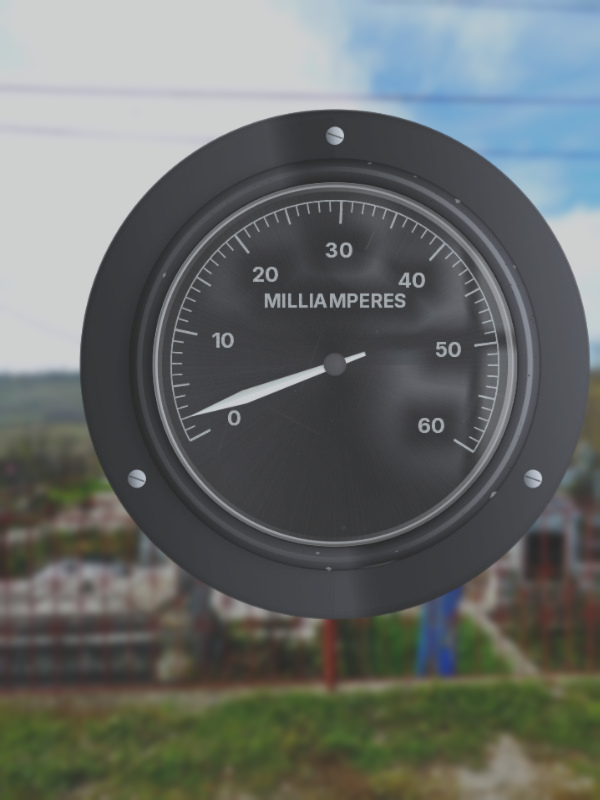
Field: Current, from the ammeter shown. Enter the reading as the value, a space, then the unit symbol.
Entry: 2 mA
